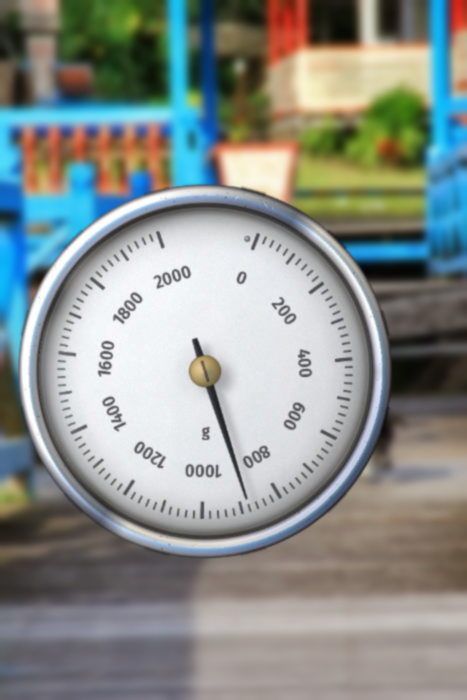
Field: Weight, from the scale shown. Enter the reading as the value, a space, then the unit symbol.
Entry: 880 g
